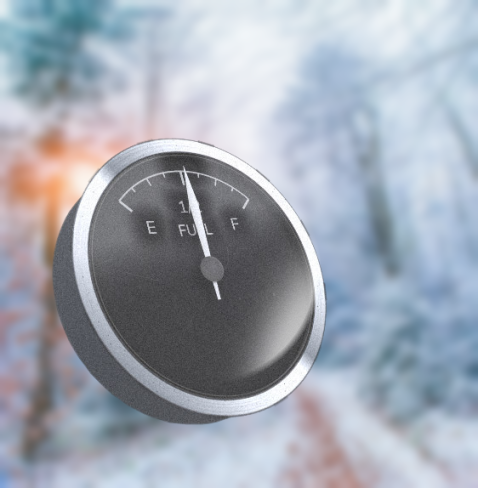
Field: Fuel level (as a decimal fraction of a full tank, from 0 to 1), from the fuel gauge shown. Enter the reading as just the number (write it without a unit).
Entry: 0.5
